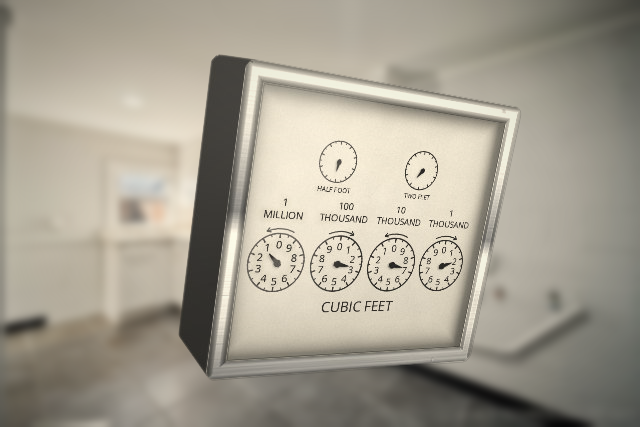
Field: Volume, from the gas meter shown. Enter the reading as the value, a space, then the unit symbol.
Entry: 127200 ft³
